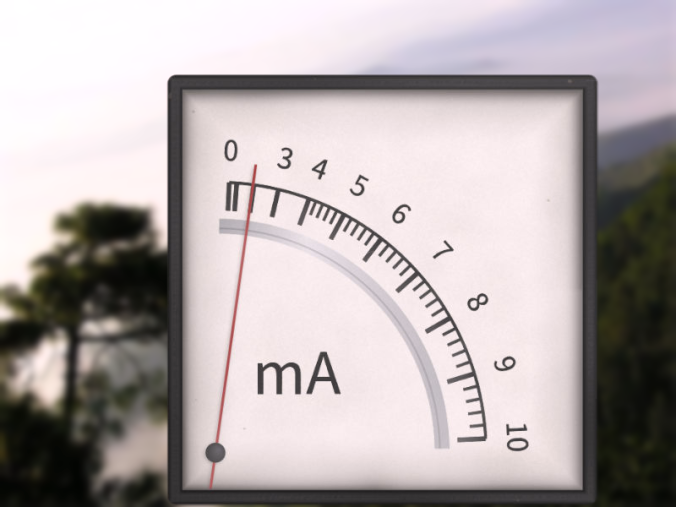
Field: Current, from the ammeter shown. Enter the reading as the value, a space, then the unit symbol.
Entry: 2 mA
